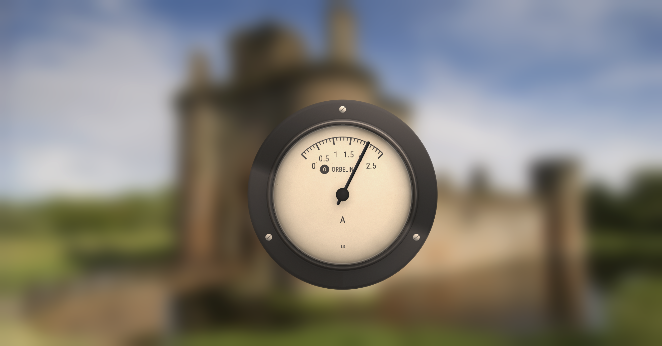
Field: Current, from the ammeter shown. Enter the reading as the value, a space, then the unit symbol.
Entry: 2 A
